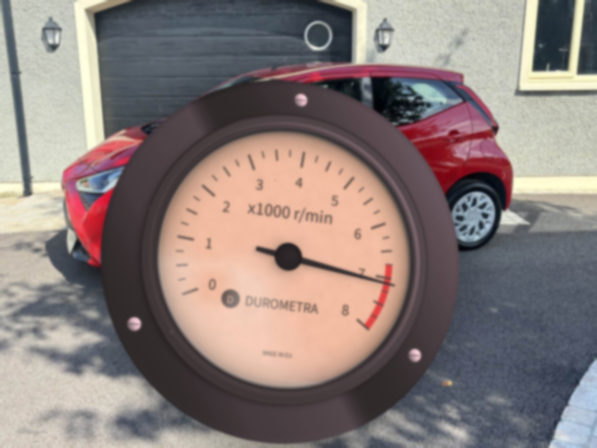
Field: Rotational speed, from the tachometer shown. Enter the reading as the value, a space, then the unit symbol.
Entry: 7125 rpm
